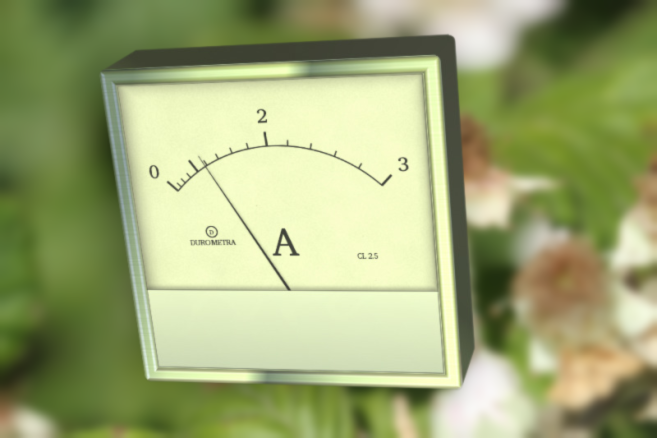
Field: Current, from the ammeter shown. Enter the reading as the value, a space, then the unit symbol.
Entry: 1.2 A
